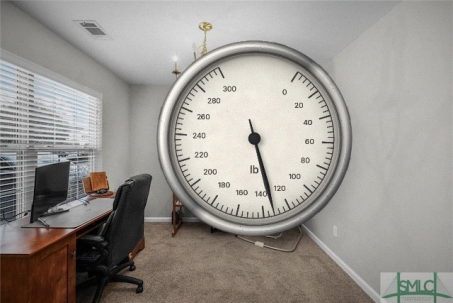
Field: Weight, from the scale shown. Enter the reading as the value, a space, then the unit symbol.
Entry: 132 lb
